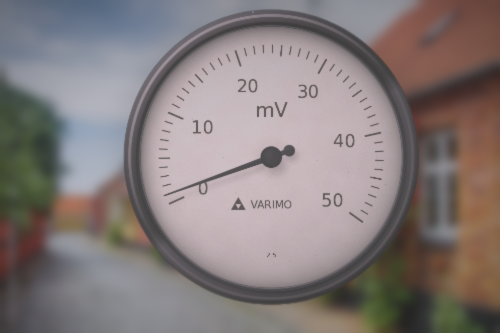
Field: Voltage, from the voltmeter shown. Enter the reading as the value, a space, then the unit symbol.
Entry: 1 mV
